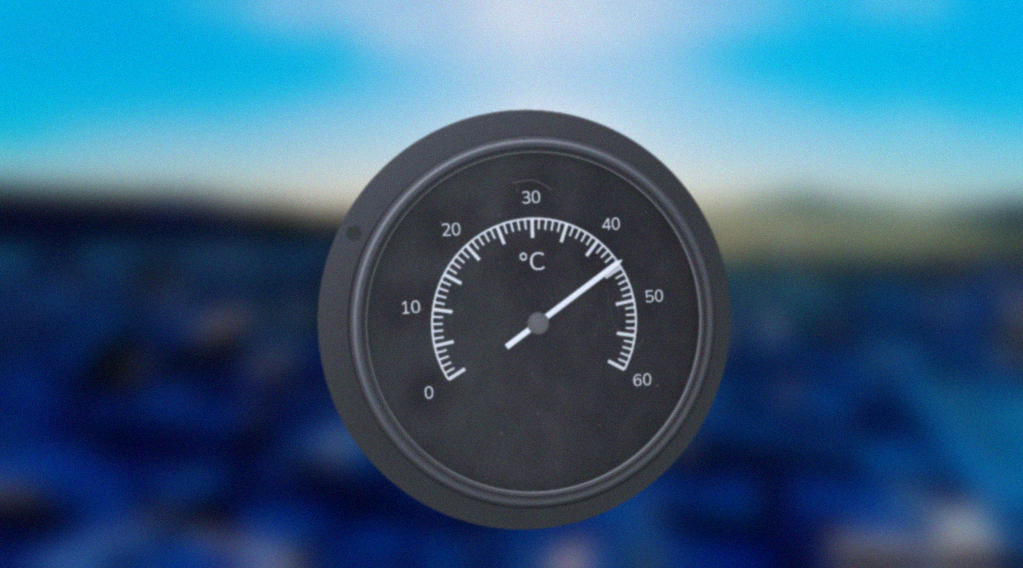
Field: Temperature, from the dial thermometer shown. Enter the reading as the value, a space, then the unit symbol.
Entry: 44 °C
